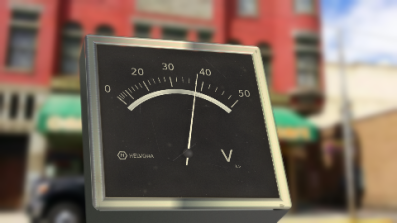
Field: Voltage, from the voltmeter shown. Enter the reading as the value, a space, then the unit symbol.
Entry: 38 V
